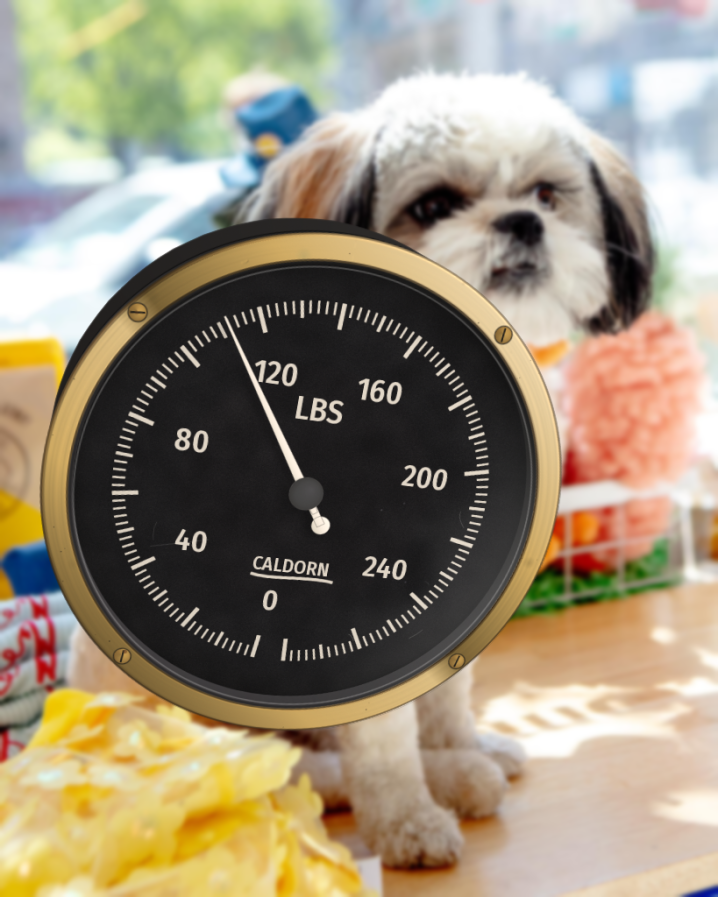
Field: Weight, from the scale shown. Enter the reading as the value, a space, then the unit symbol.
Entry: 112 lb
